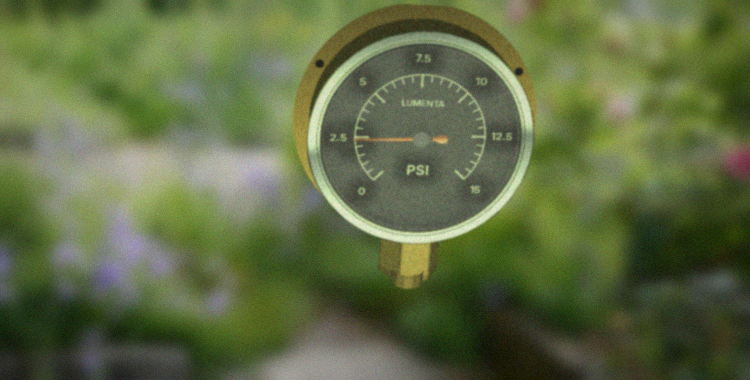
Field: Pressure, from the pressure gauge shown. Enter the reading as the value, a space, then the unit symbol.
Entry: 2.5 psi
